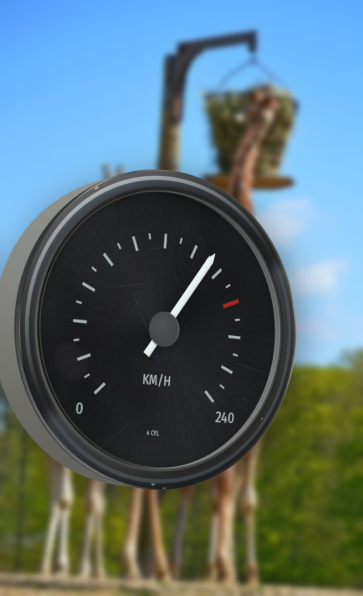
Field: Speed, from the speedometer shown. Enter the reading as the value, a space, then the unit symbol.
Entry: 150 km/h
